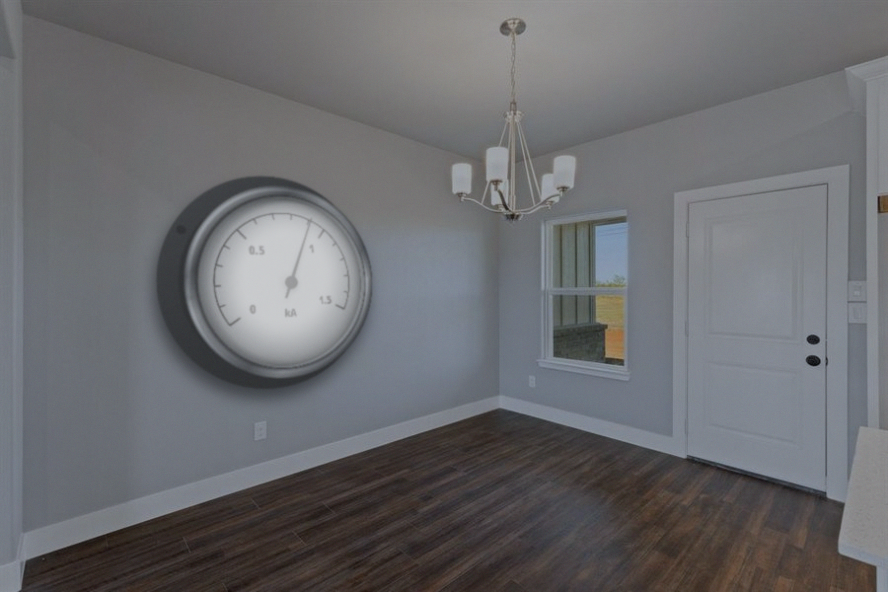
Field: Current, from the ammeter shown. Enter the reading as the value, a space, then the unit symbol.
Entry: 0.9 kA
